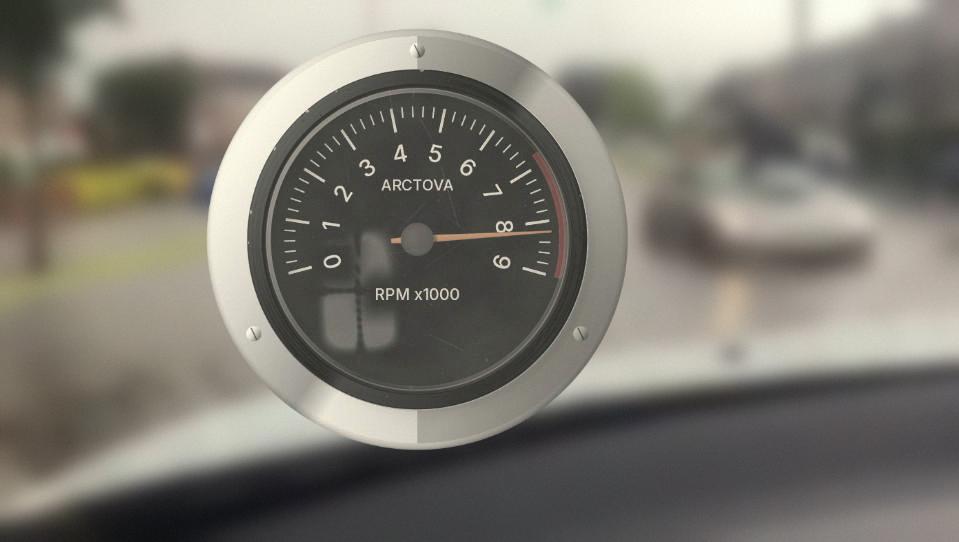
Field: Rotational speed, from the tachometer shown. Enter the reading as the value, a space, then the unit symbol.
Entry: 8200 rpm
